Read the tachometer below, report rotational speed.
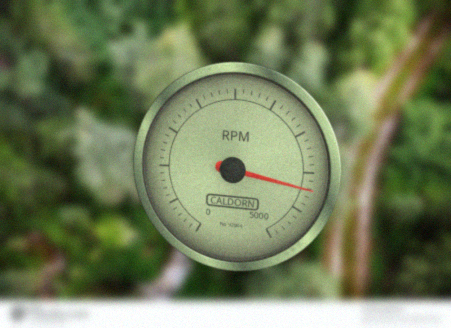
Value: 4200 rpm
